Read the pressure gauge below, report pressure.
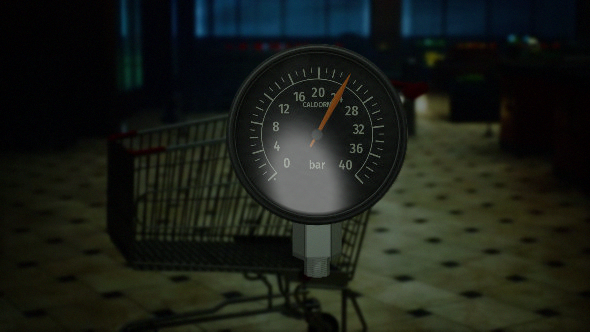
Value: 24 bar
